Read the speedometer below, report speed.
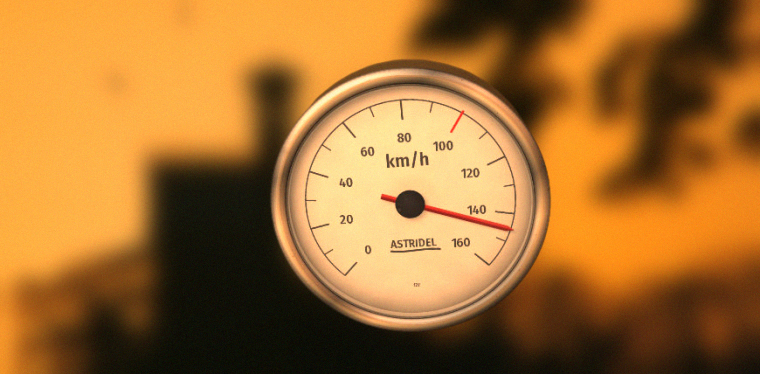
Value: 145 km/h
